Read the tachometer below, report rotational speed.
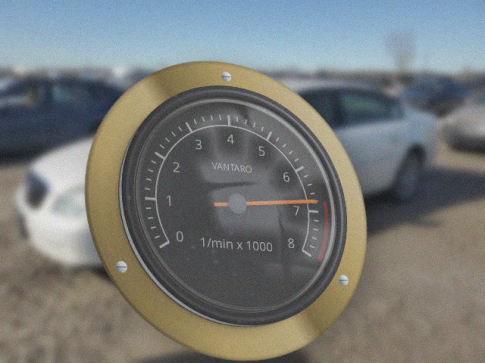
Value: 6800 rpm
